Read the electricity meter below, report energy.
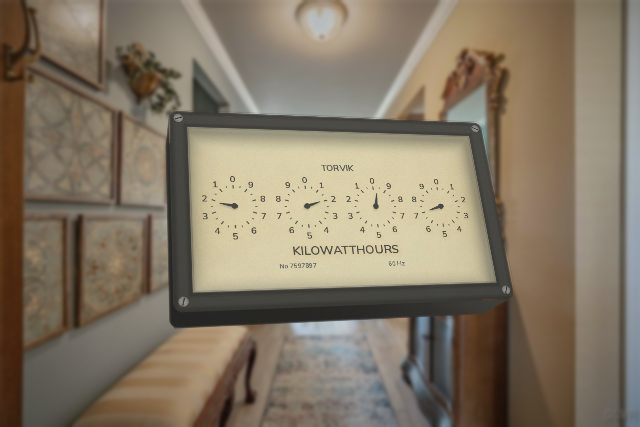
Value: 2197 kWh
